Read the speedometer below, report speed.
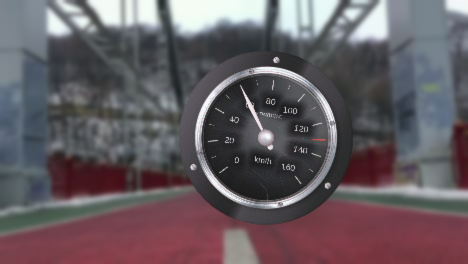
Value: 60 km/h
